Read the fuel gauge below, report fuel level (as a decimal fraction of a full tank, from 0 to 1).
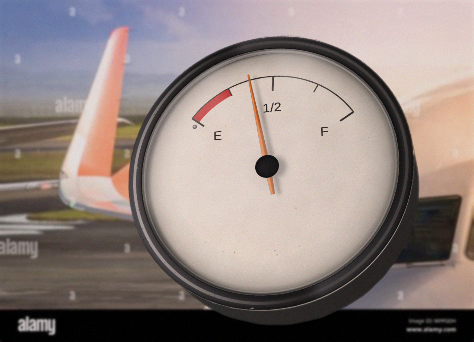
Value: 0.375
